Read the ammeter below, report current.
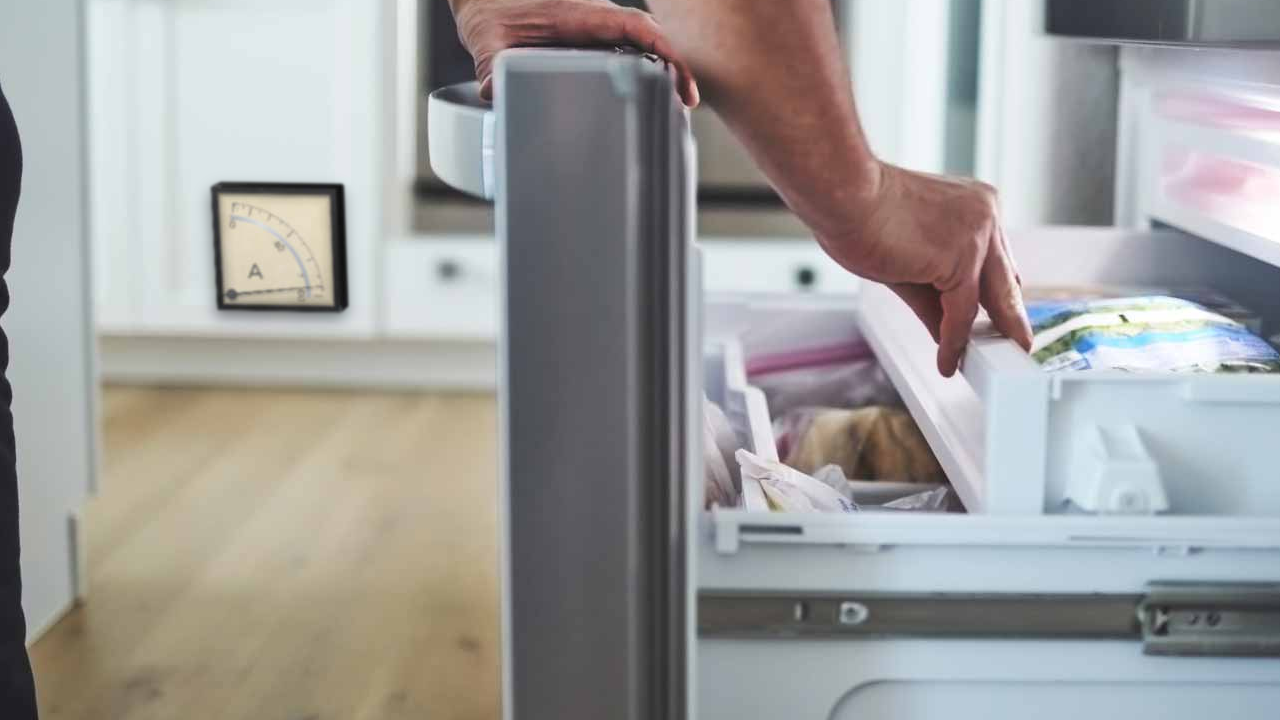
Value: 57.5 A
